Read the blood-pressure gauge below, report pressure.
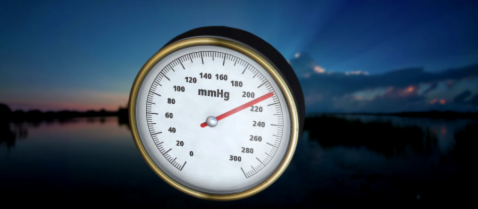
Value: 210 mmHg
